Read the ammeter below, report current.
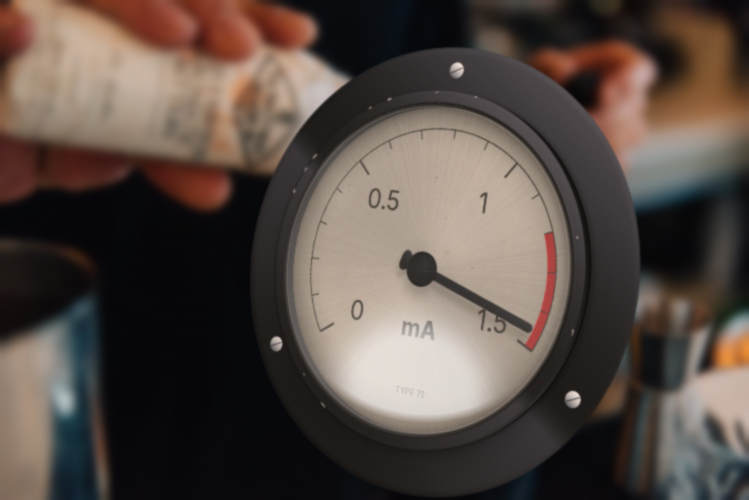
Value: 1.45 mA
